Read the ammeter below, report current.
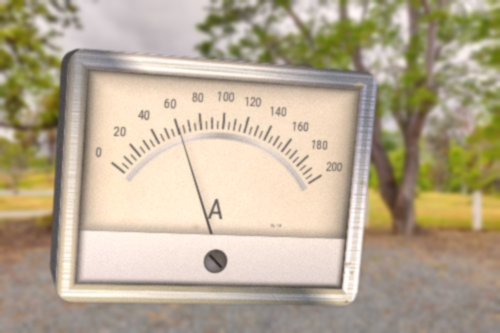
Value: 60 A
